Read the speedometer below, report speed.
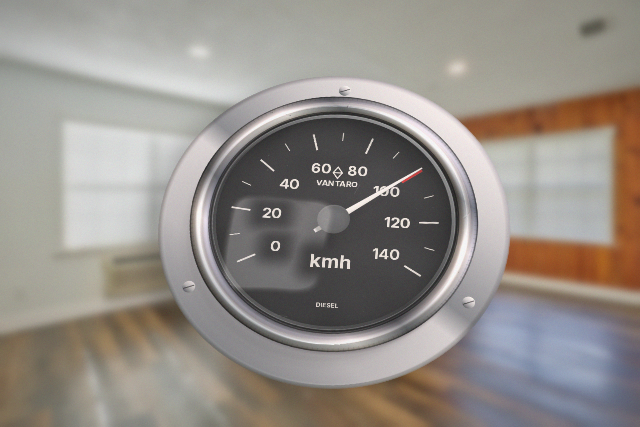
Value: 100 km/h
